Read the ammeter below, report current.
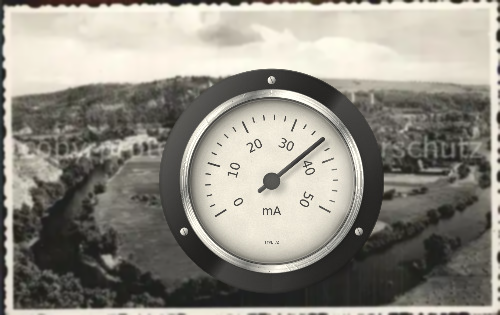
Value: 36 mA
